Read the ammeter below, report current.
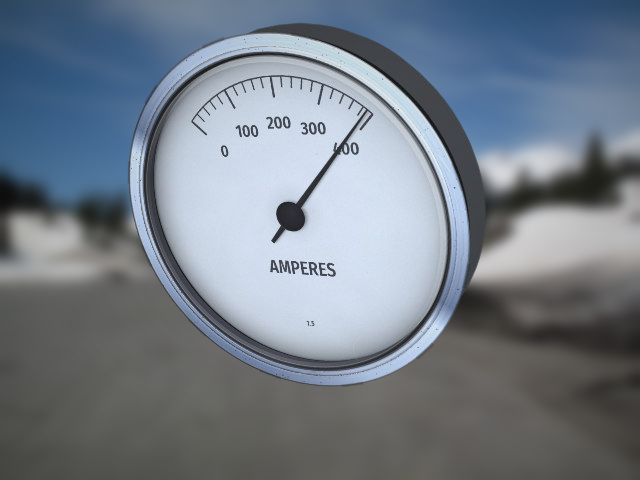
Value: 390 A
